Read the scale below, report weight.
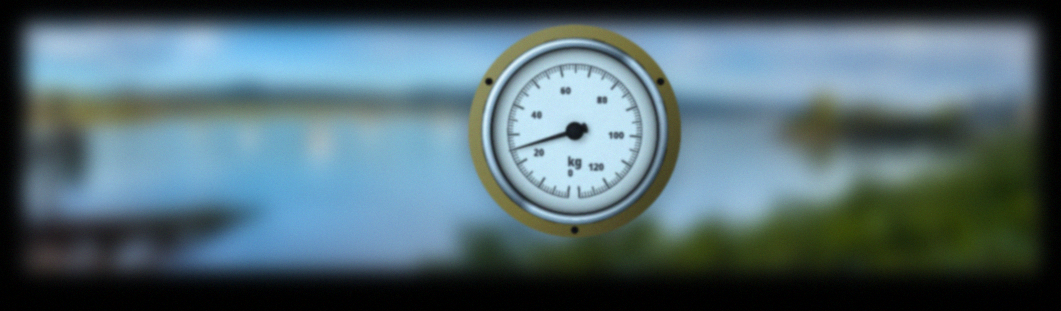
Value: 25 kg
